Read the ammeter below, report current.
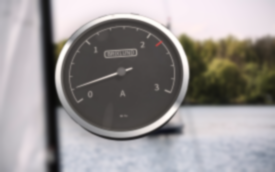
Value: 0.2 A
